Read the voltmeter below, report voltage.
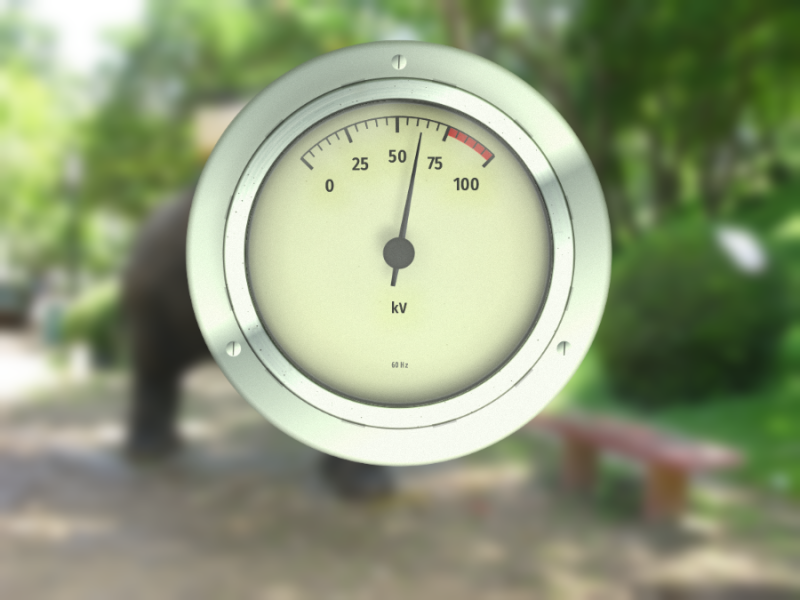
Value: 62.5 kV
